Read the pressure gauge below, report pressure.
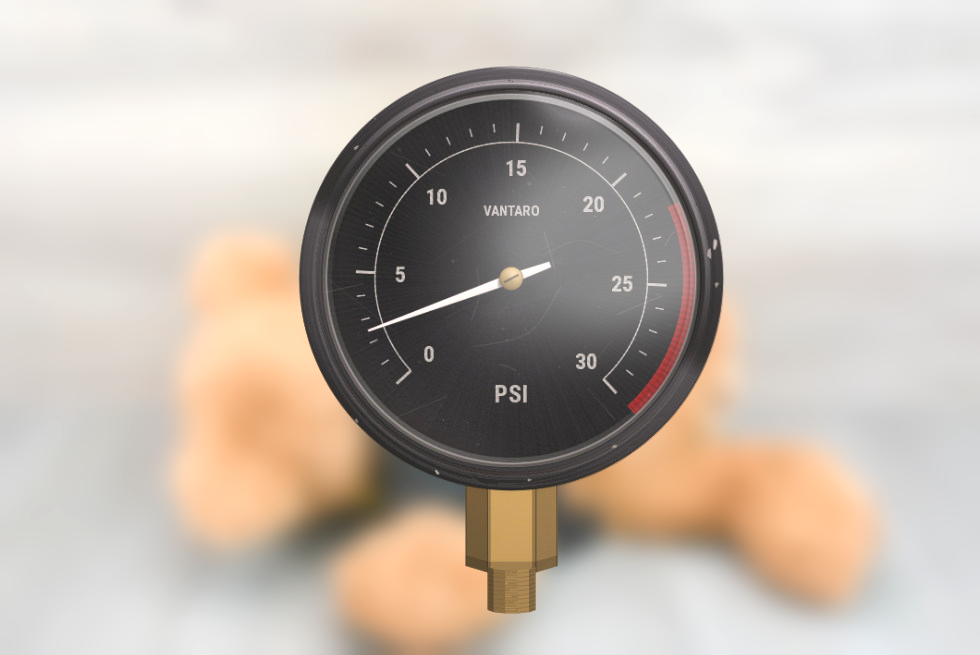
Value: 2.5 psi
